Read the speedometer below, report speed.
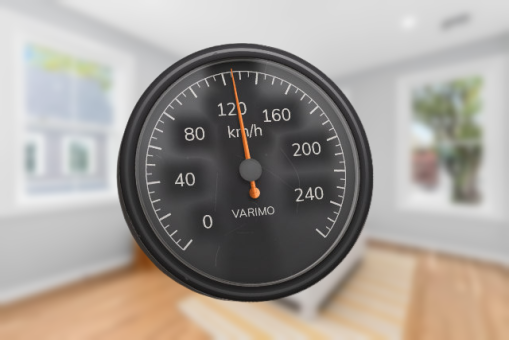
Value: 125 km/h
